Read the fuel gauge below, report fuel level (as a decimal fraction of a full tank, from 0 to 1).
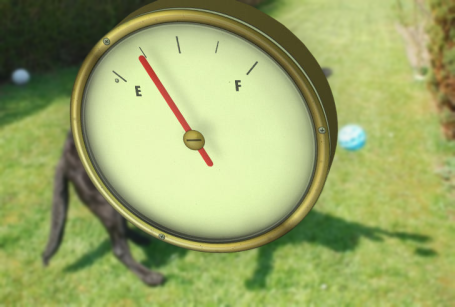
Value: 0.25
